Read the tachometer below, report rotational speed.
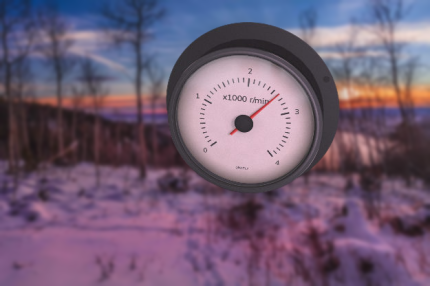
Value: 2600 rpm
